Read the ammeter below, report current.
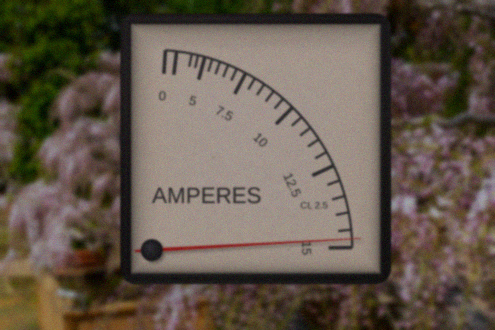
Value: 14.75 A
